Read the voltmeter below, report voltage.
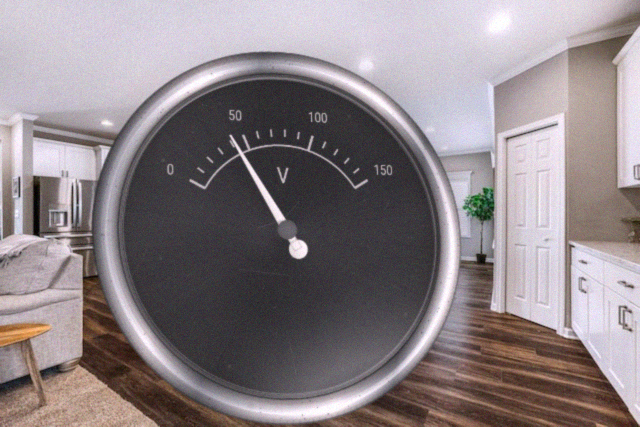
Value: 40 V
